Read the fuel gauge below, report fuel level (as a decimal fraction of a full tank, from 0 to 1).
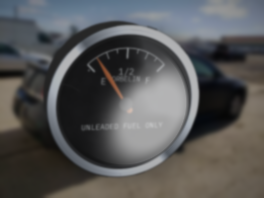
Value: 0.125
